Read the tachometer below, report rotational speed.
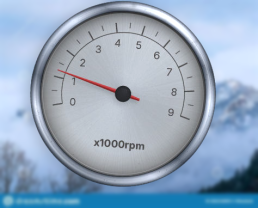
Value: 1250 rpm
